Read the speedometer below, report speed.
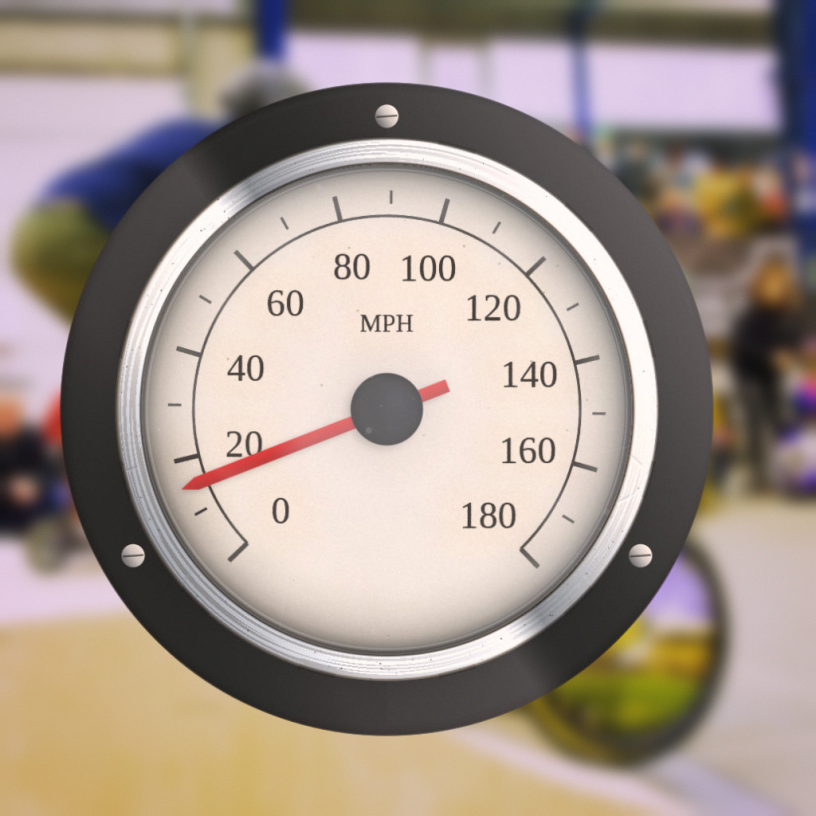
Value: 15 mph
